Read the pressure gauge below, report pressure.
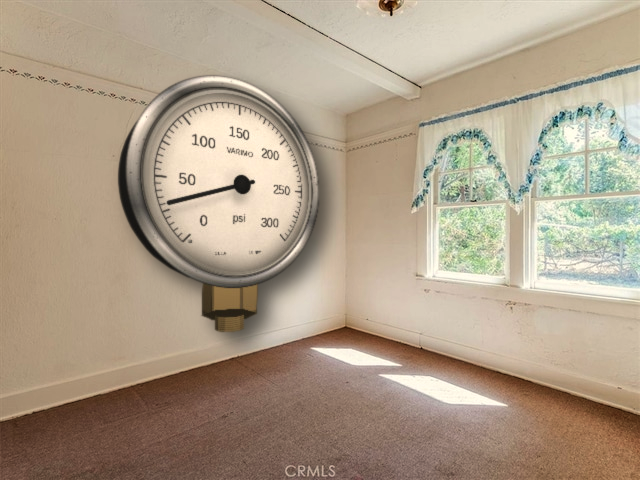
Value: 30 psi
